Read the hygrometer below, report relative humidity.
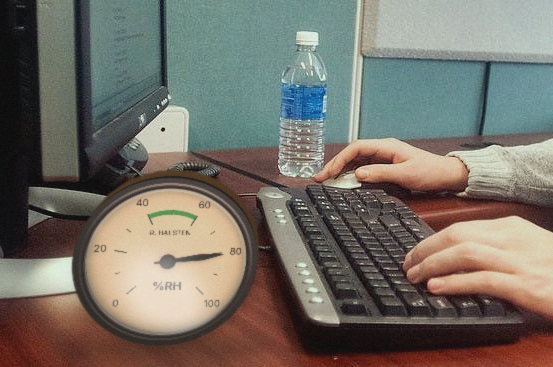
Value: 80 %
